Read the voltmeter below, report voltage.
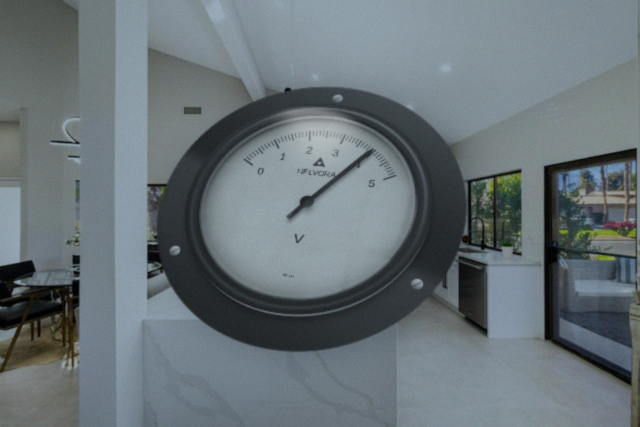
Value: 4 V
